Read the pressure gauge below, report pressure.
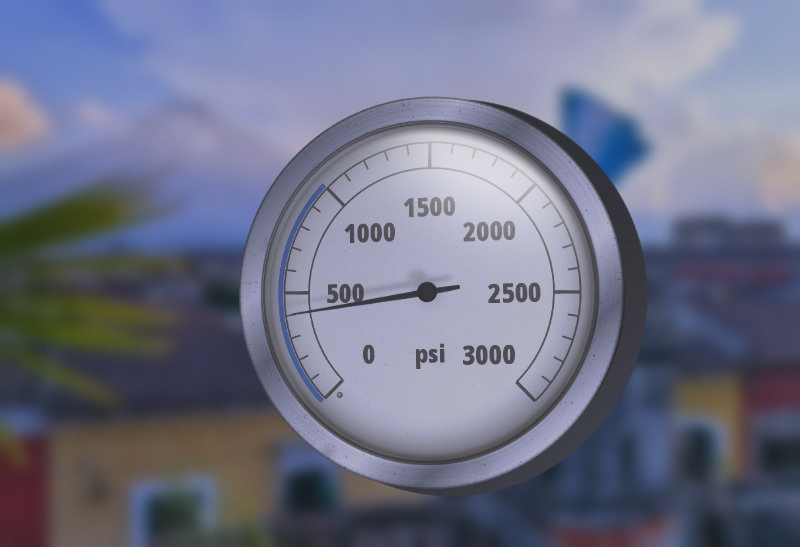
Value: 400 psi
